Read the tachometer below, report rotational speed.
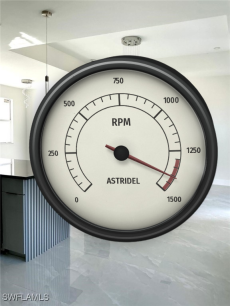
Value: 1400 rpm
